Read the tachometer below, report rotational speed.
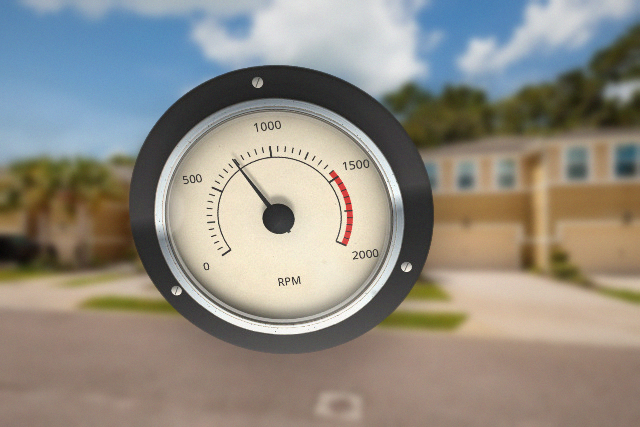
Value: 750 rpm
